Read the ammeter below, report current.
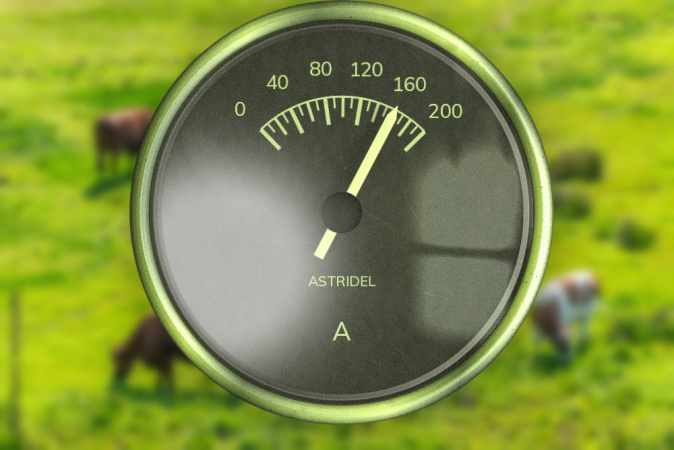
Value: 160 A
